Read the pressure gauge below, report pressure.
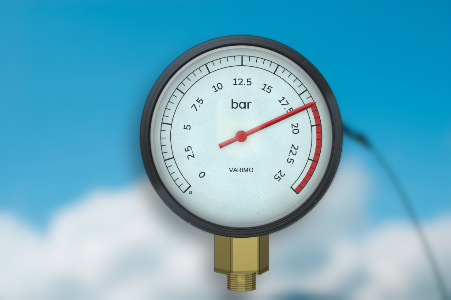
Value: 18.5 bar
